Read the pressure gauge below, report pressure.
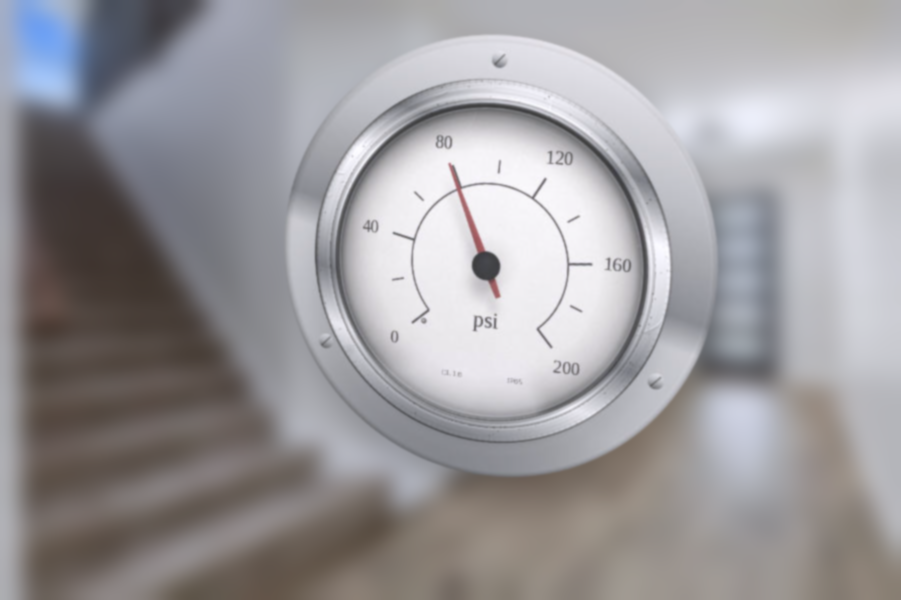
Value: 80 psi
